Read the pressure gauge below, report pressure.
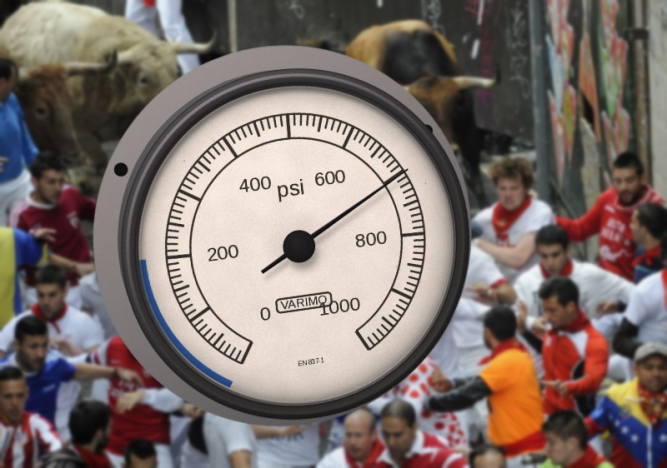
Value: 700 psi
